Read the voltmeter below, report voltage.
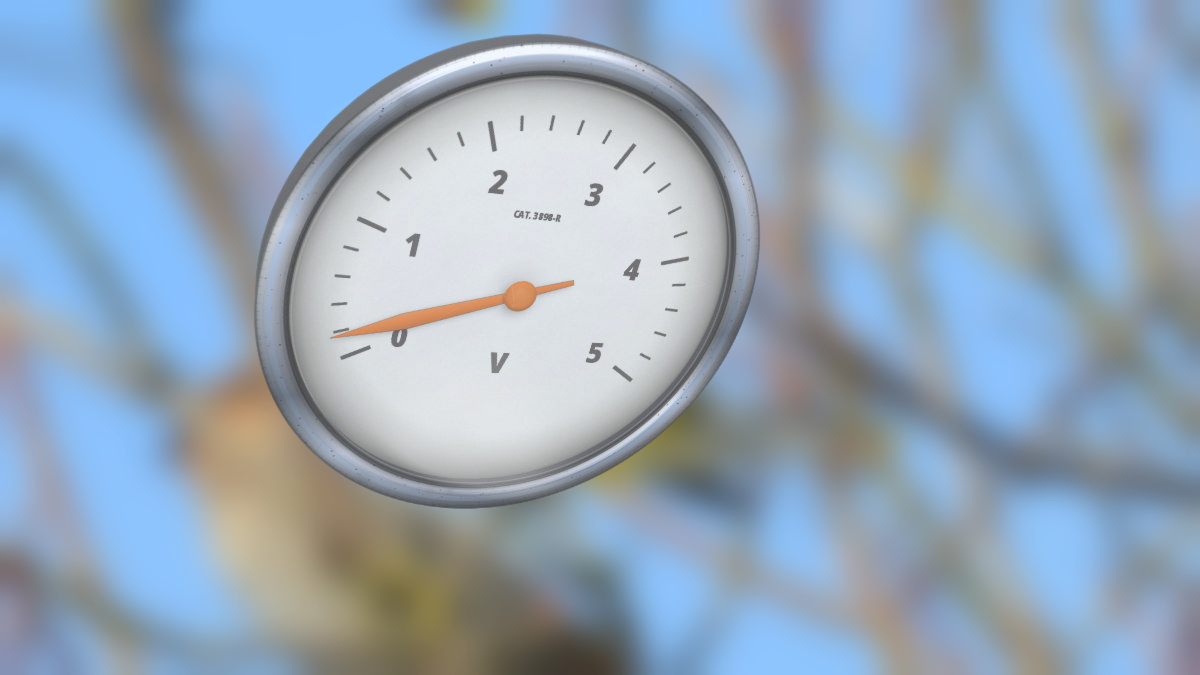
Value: 0.2 V
